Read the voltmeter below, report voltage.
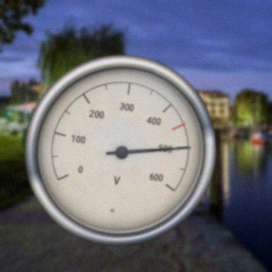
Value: 500 V
